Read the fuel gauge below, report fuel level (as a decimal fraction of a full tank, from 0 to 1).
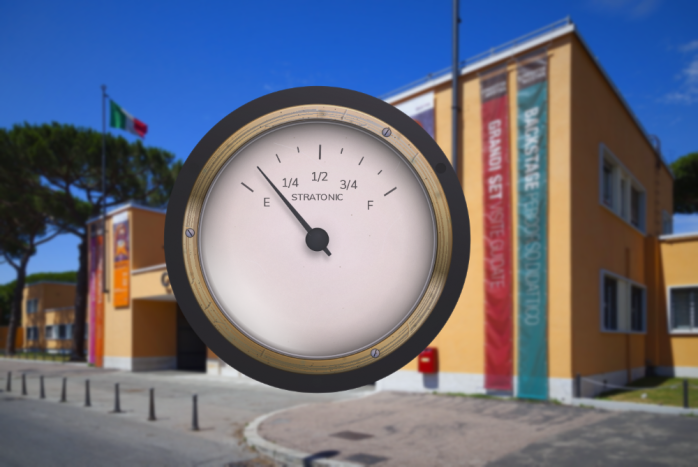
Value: 0.125
